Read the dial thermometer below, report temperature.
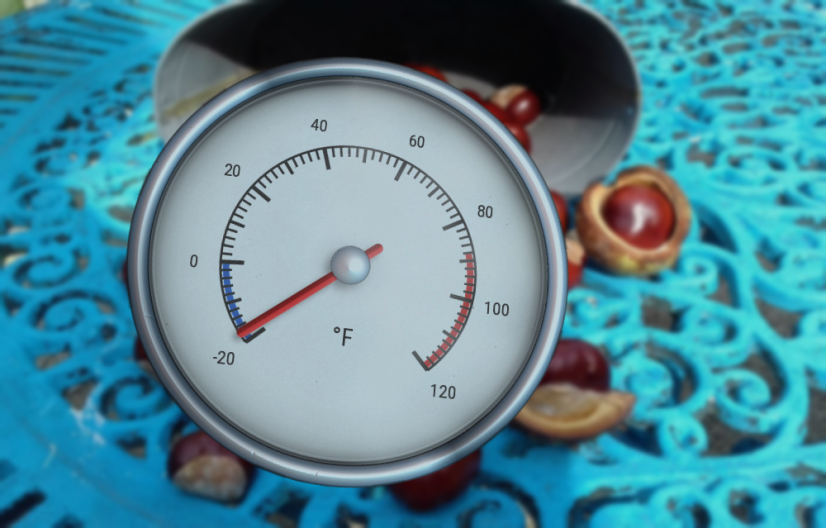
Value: -18 °F
